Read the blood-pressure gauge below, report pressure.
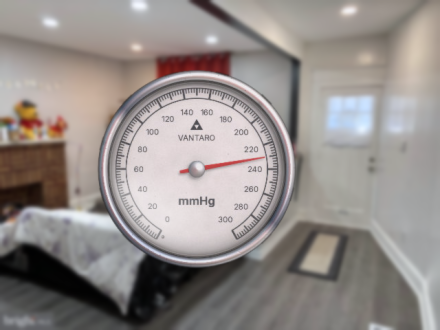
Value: 230 mmHg
